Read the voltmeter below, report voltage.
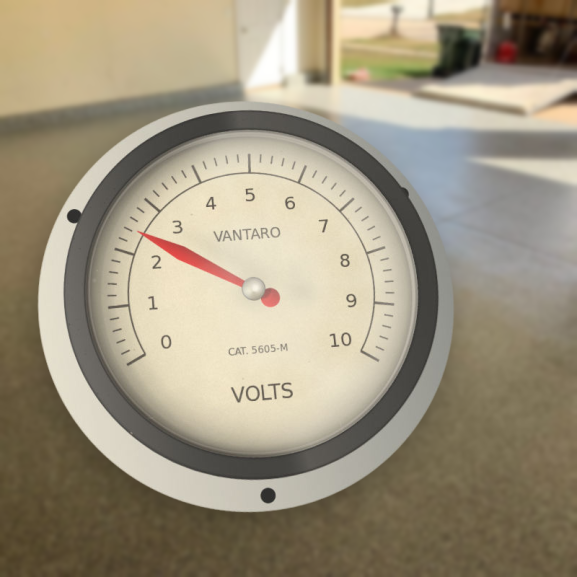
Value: 2.4 V
